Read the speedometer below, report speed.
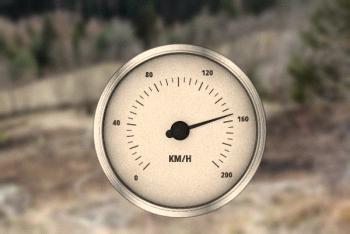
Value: 155 km/h
